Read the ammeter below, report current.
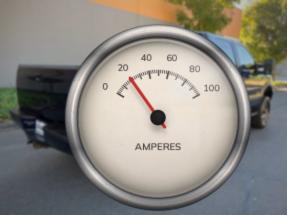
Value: 20 A
